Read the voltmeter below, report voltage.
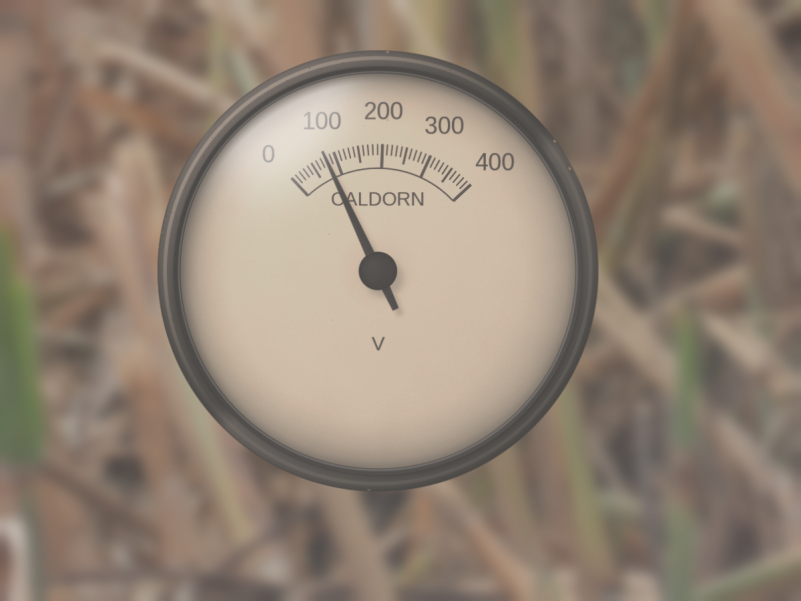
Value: 80 V
